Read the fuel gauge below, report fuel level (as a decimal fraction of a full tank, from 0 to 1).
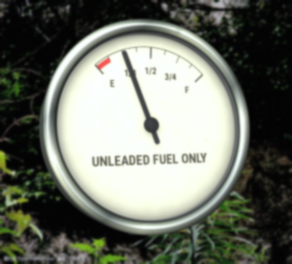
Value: 0.25
